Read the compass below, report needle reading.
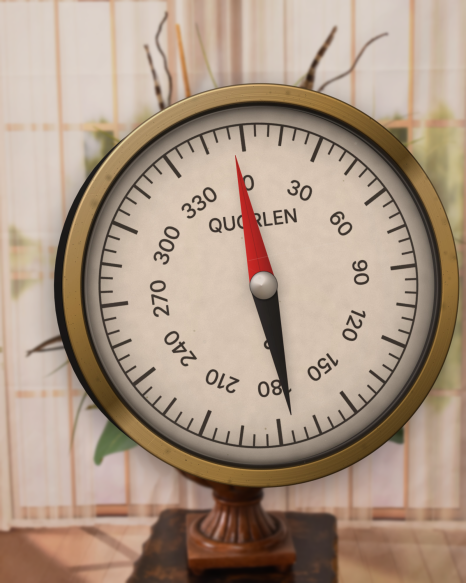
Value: 355 °
